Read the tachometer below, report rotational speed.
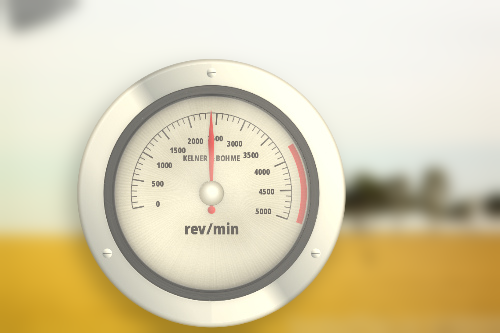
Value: 2400 rpm
